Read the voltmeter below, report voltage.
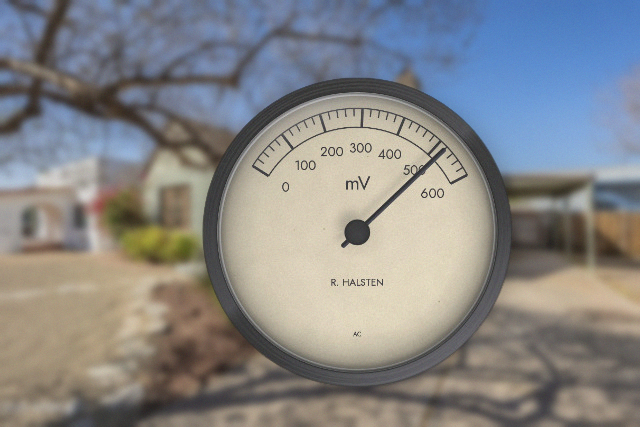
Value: 520 mV
